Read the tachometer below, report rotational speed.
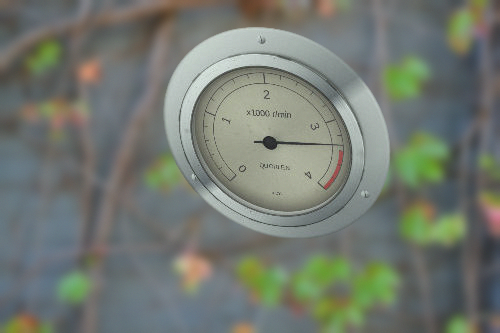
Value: 3300 rpm
